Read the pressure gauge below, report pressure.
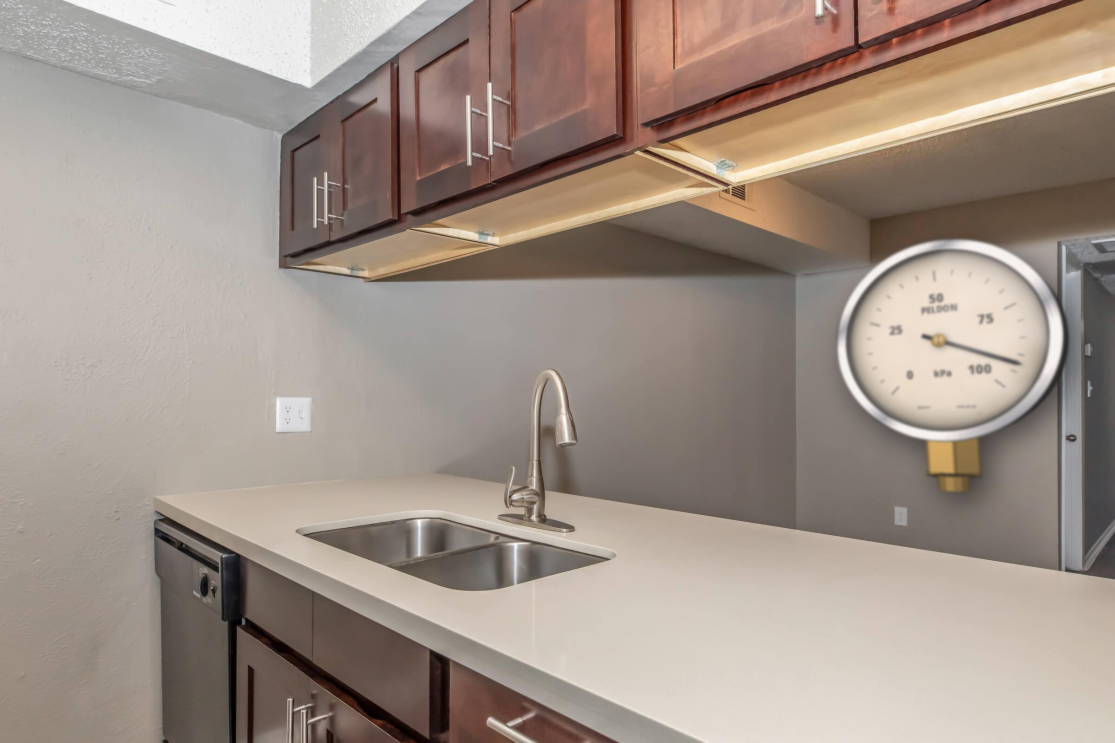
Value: 92.5 kPa
